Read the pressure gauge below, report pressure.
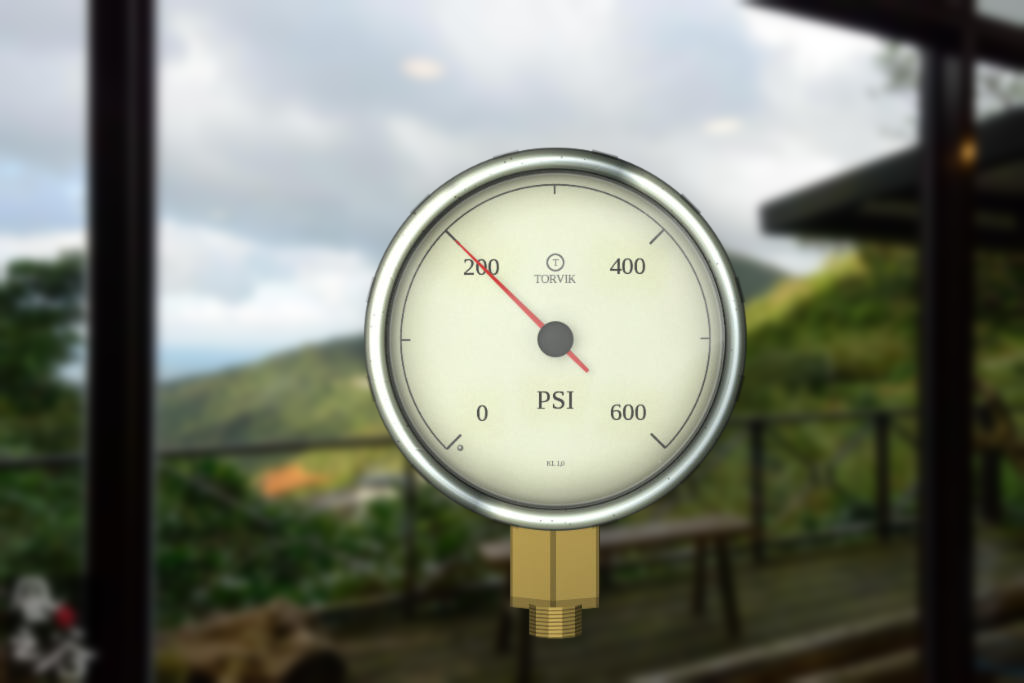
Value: 200 psi
